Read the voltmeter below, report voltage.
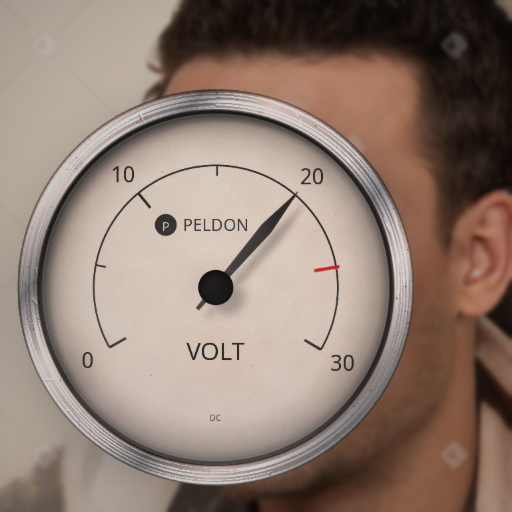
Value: 20 V
